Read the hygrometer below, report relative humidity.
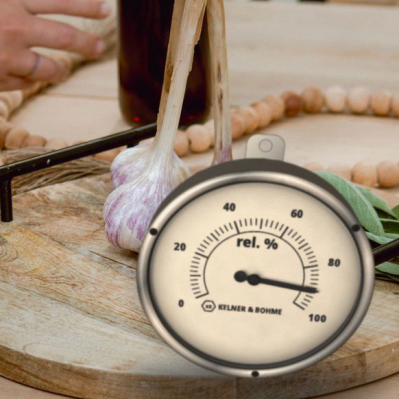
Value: 90 %
